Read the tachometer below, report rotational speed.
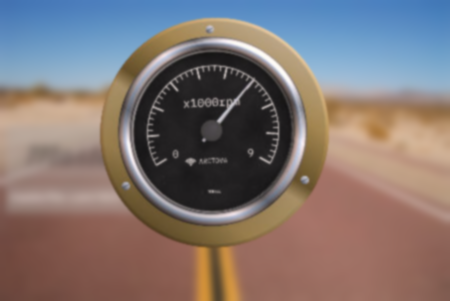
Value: 6000 rpm
